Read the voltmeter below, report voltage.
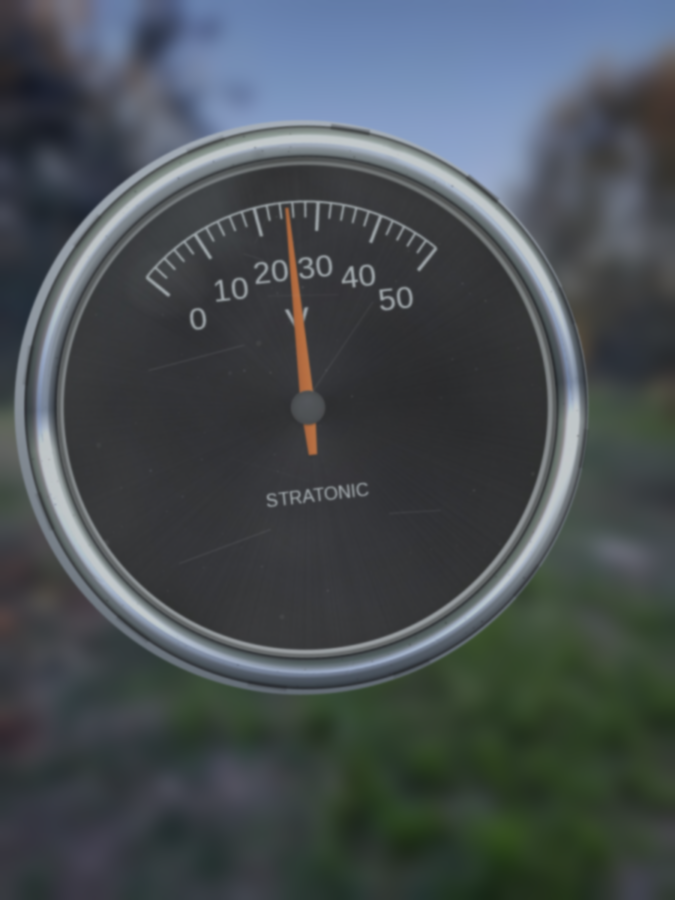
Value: 25 V
